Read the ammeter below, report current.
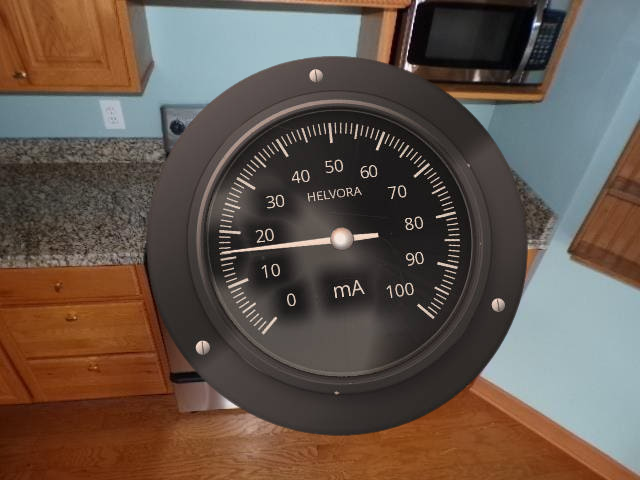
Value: 16 mA
